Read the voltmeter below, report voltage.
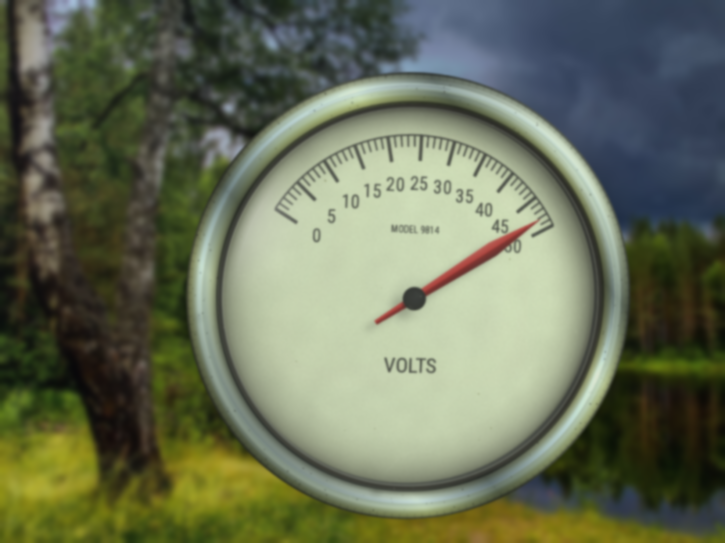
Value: 48 V
